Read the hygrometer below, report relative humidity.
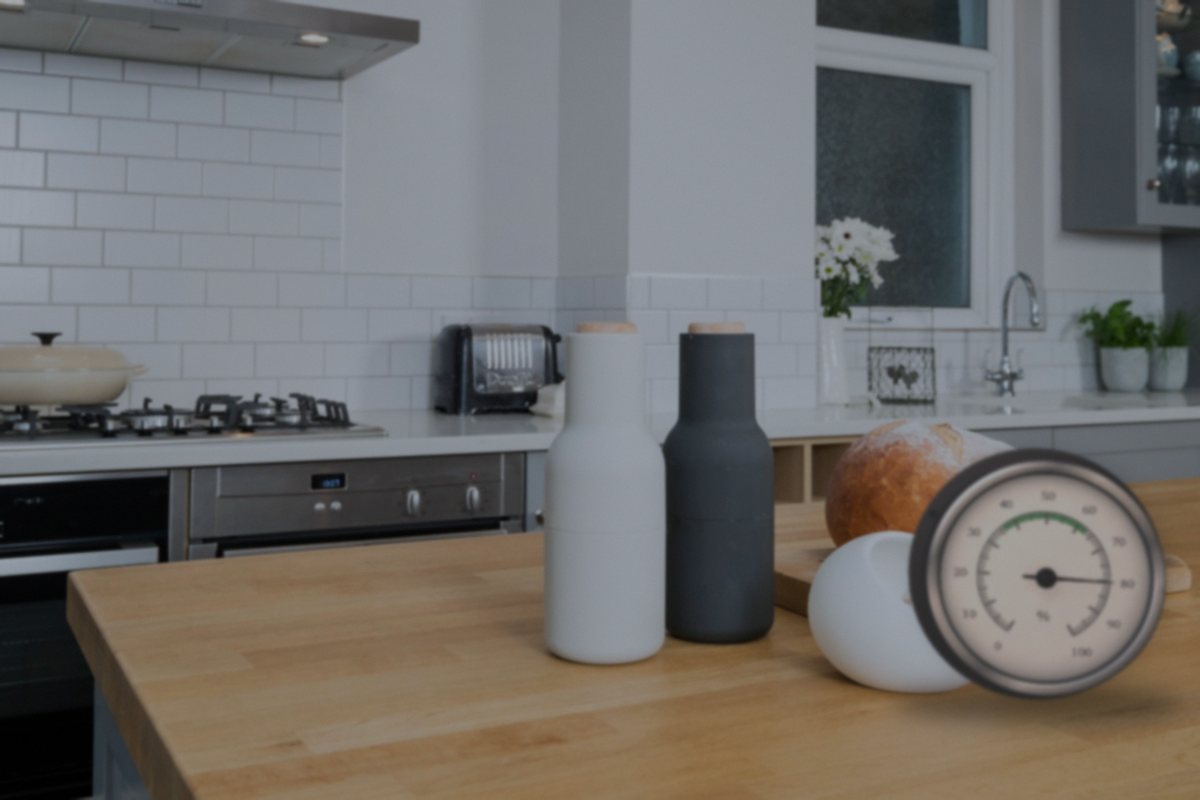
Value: 80 %
